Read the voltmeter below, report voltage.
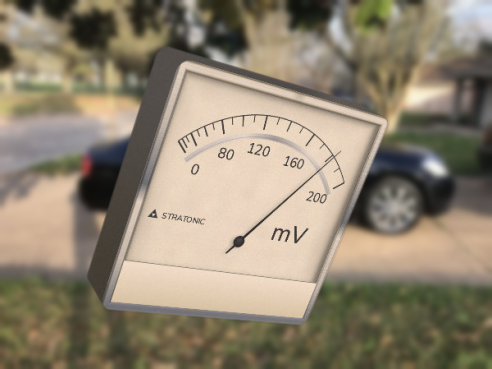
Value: 180 mV
